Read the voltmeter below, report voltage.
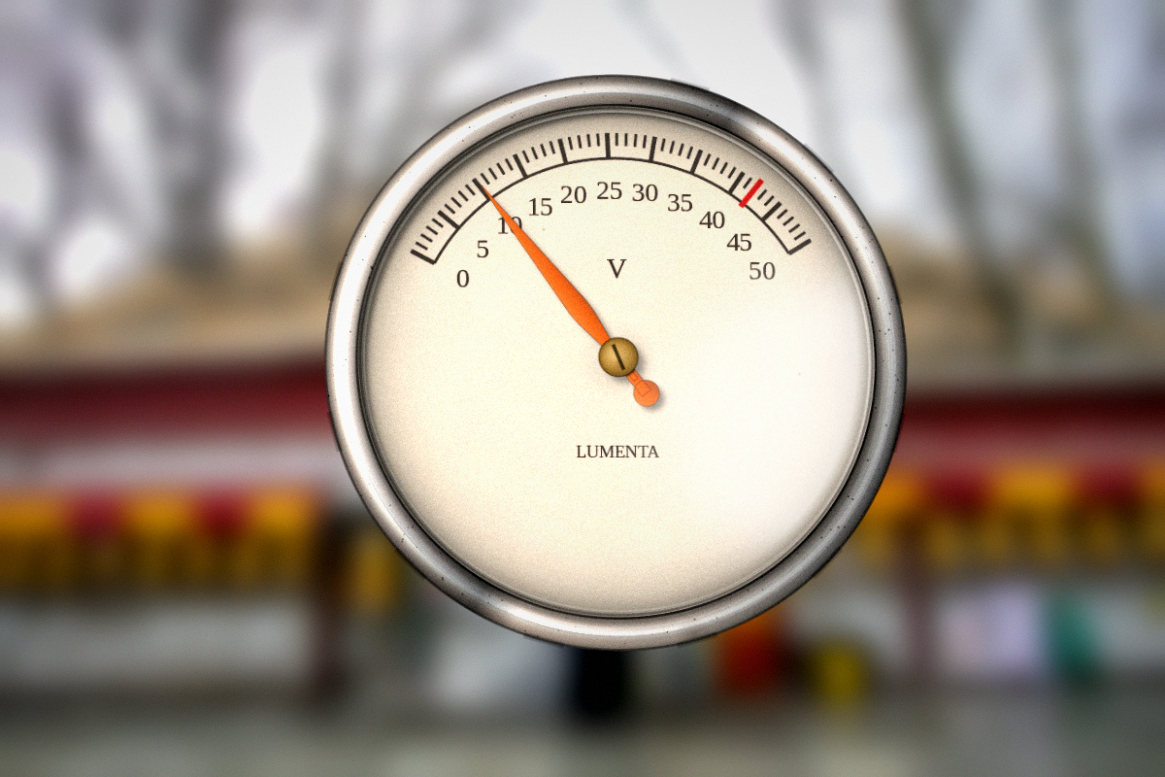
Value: 10 V
